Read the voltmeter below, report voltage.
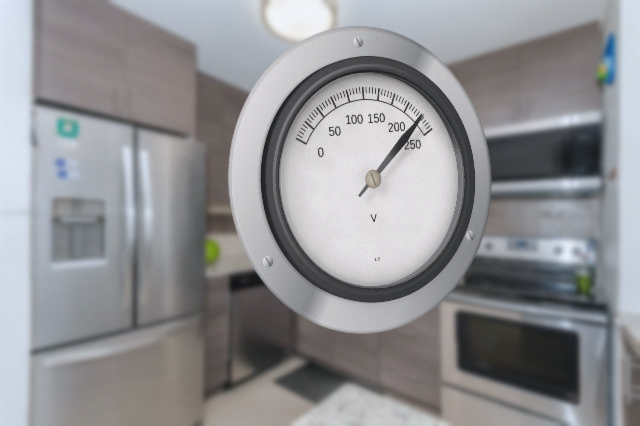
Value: 225 V
